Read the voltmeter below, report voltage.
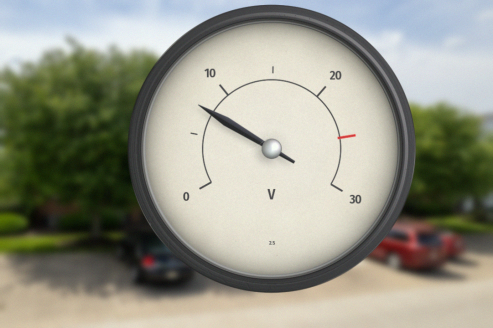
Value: 7.5 V
